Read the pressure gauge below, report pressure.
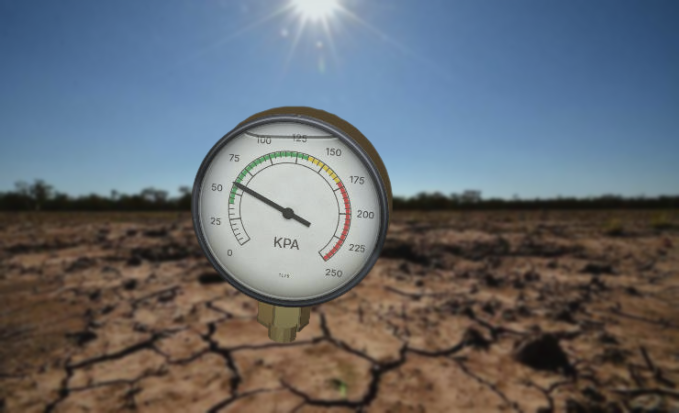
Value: 60 kPa
